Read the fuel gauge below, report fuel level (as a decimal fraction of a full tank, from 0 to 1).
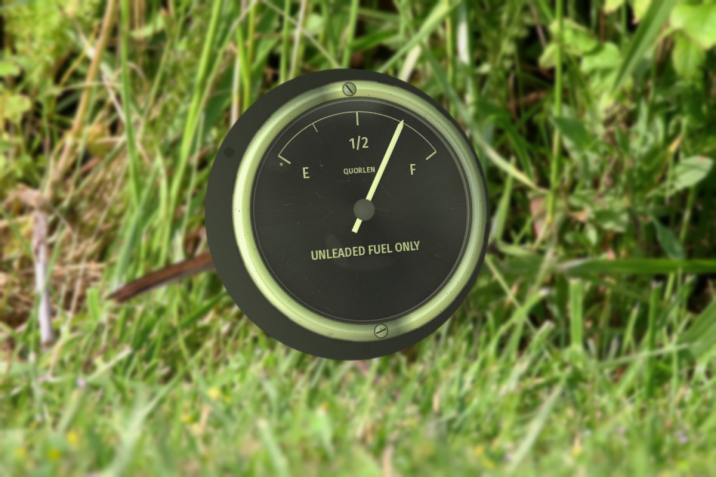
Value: 0.75
